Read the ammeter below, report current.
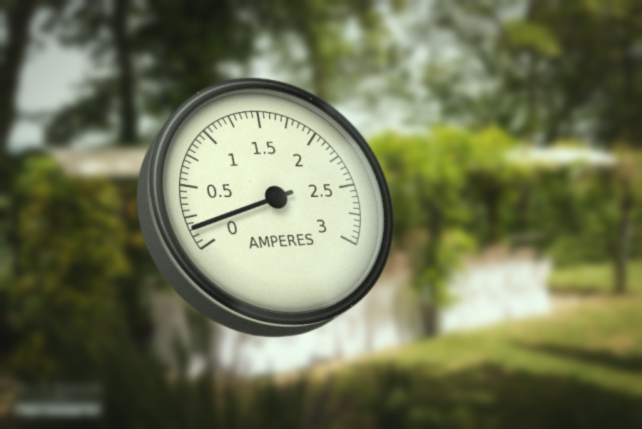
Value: 0.15 A
